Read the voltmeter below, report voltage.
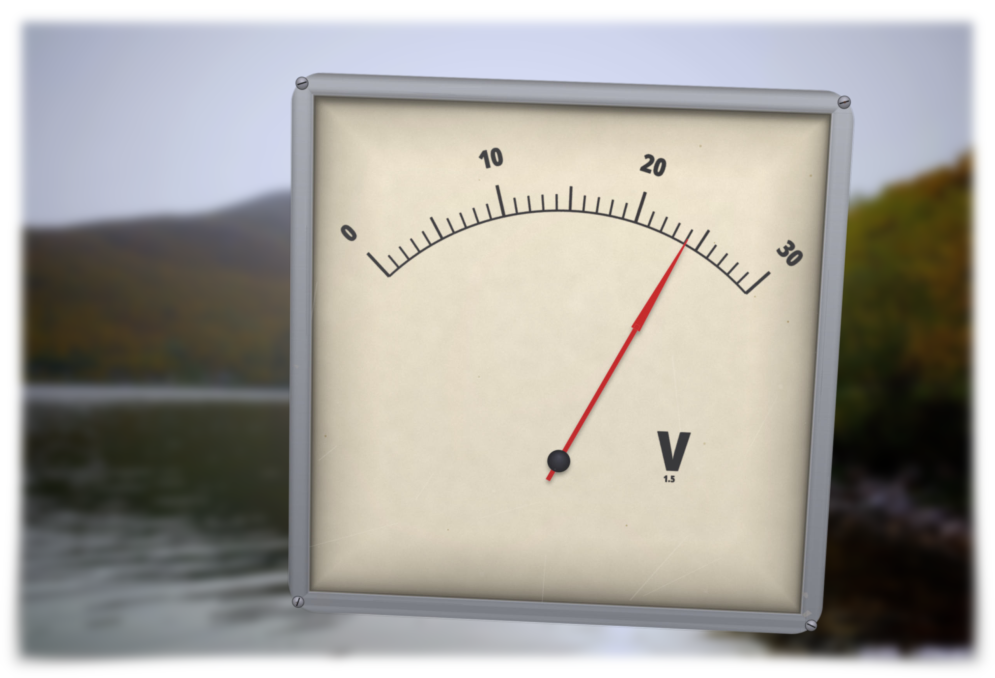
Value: 24 V
